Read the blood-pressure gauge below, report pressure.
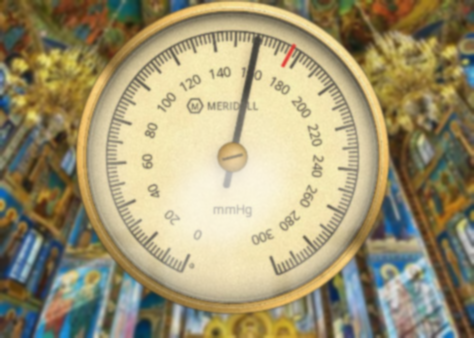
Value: 160 mmHg
